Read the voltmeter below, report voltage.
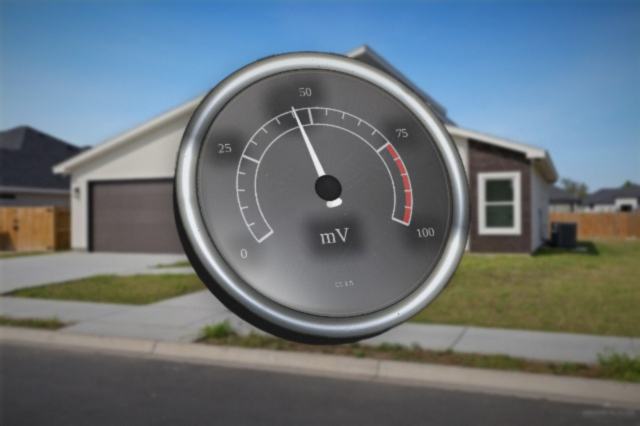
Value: 45 mV
